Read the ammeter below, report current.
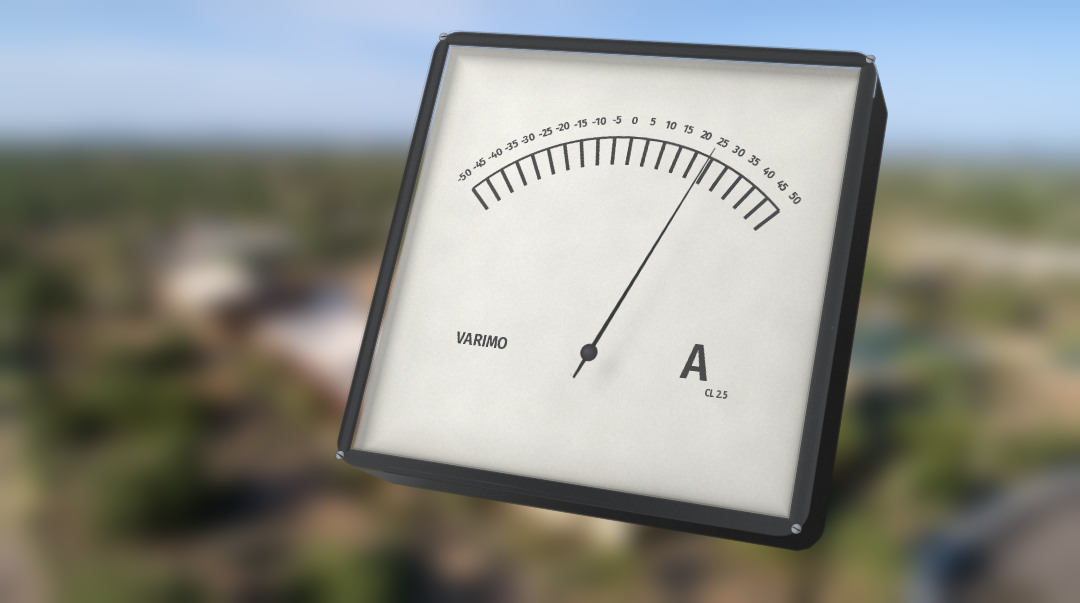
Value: 25 A
